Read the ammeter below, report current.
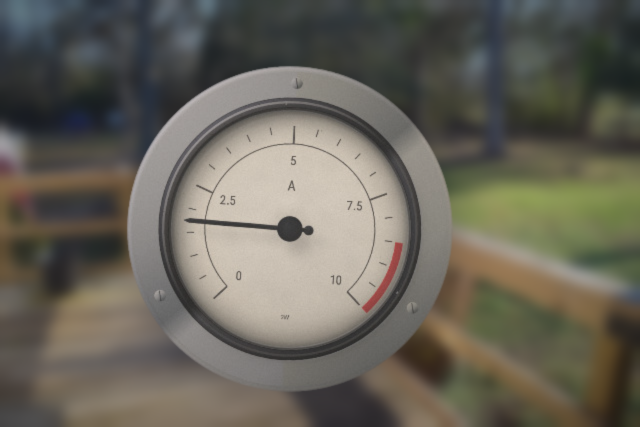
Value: 1.75 A
